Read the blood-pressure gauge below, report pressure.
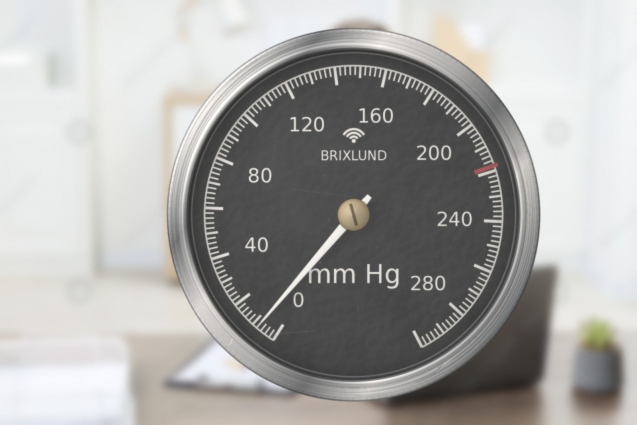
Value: 8 mmHg
